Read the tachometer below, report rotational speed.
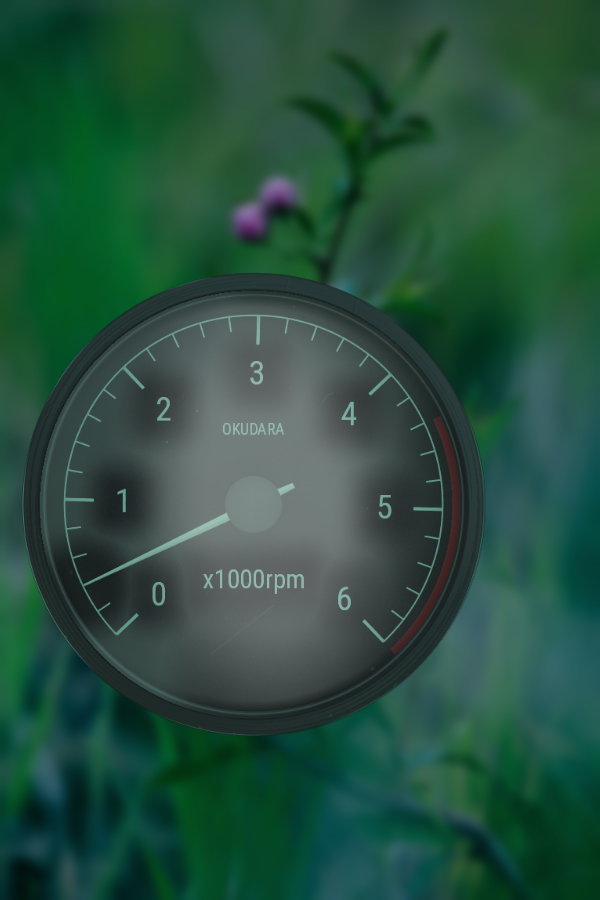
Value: 400 rpm
